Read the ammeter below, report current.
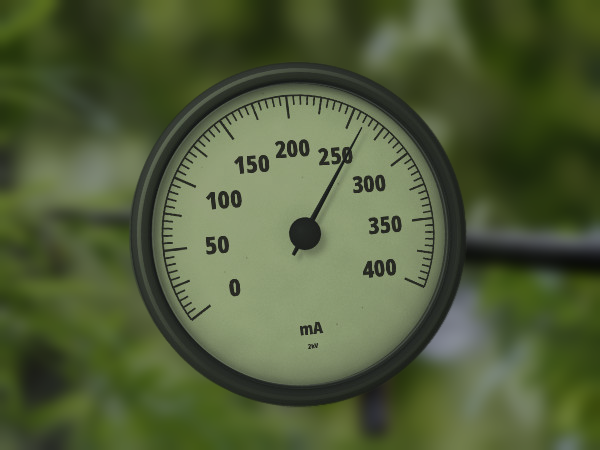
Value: 260 mA
